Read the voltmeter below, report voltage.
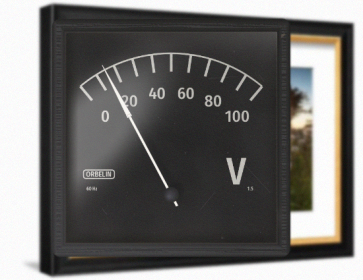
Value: 15 V
